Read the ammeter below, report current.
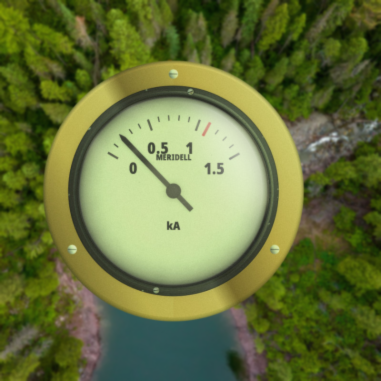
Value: 0.2 kA
